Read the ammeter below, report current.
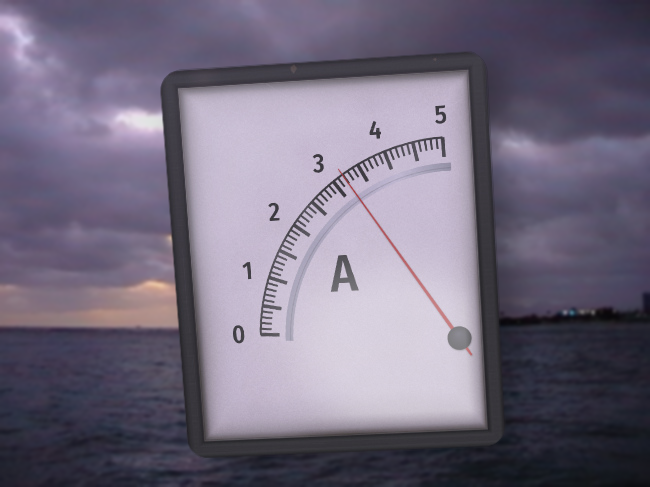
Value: 3.2 A
